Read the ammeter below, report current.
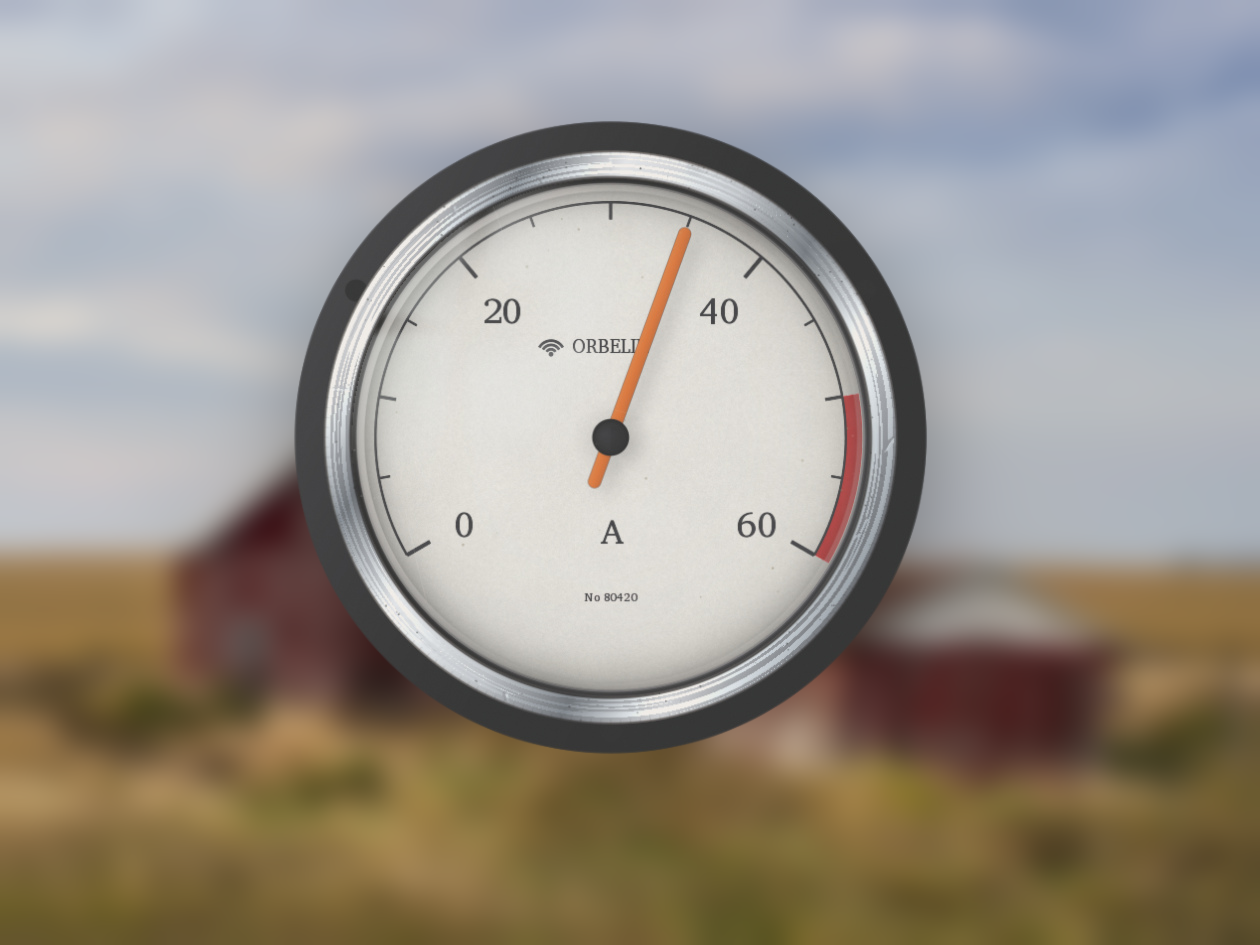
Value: 35 A
